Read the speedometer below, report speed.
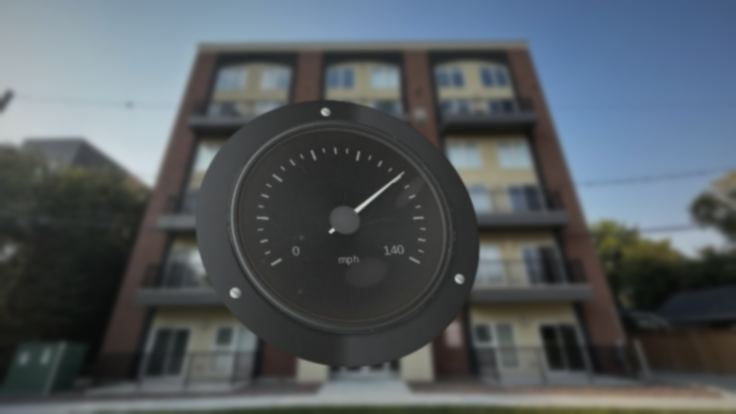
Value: 100 mph
